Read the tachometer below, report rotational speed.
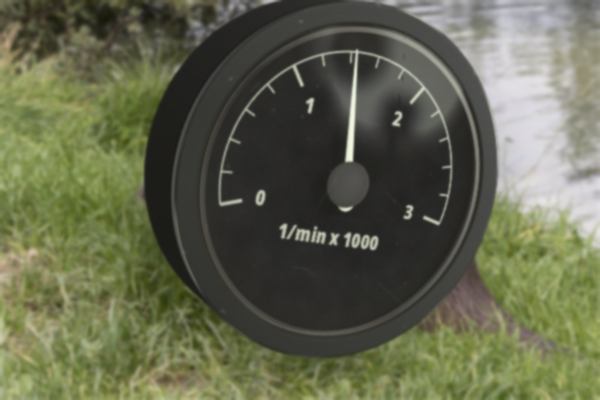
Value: 1400 rpm
